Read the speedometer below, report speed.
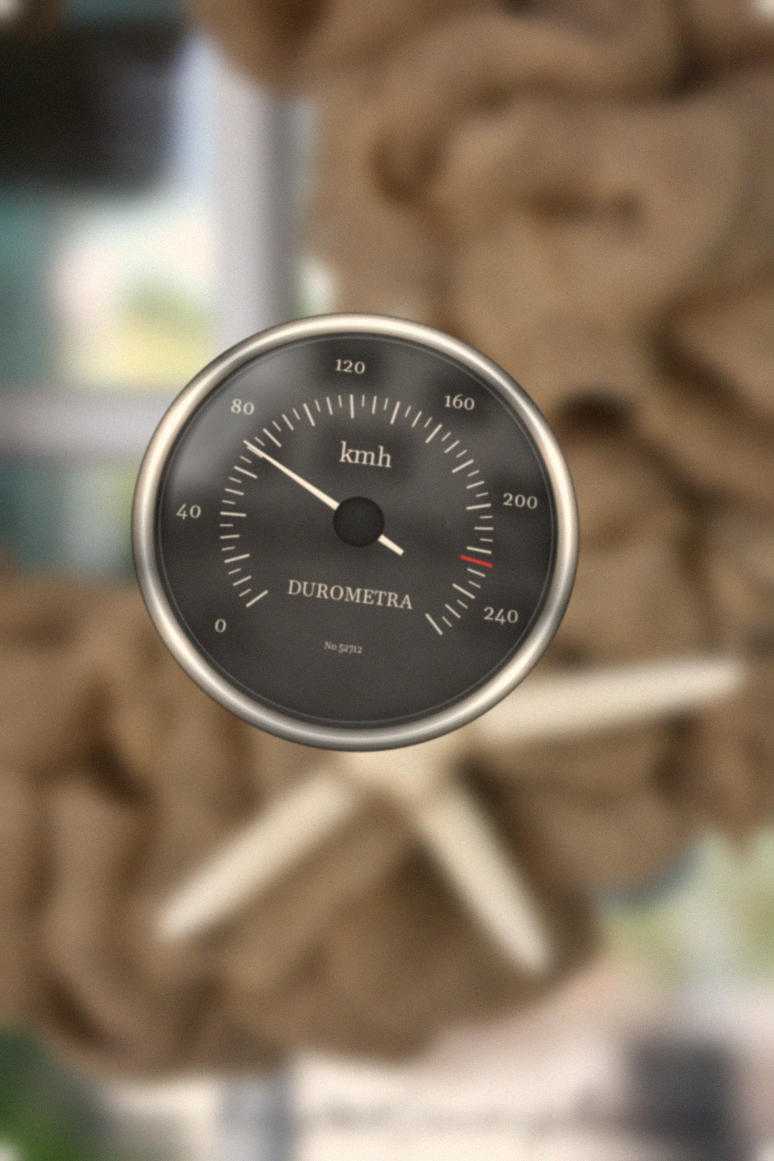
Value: 70 km/h
